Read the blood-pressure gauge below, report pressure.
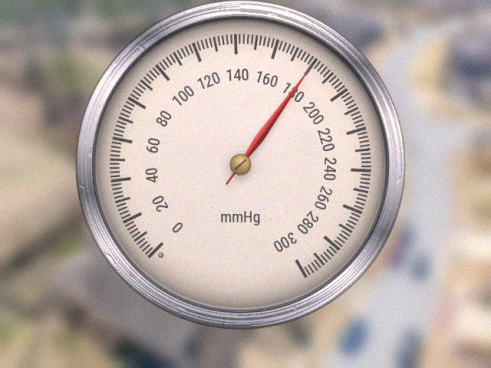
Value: 180 mmHg
